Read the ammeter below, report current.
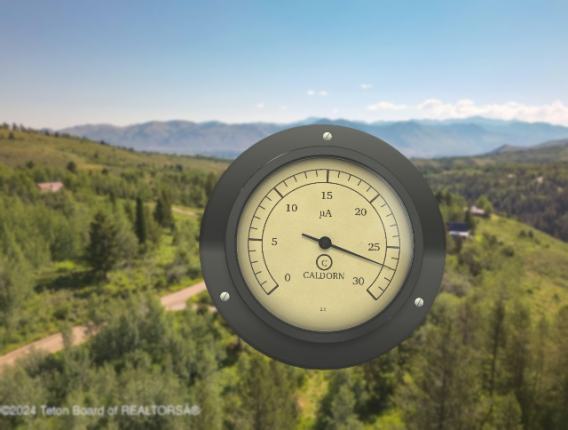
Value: 27 µA
